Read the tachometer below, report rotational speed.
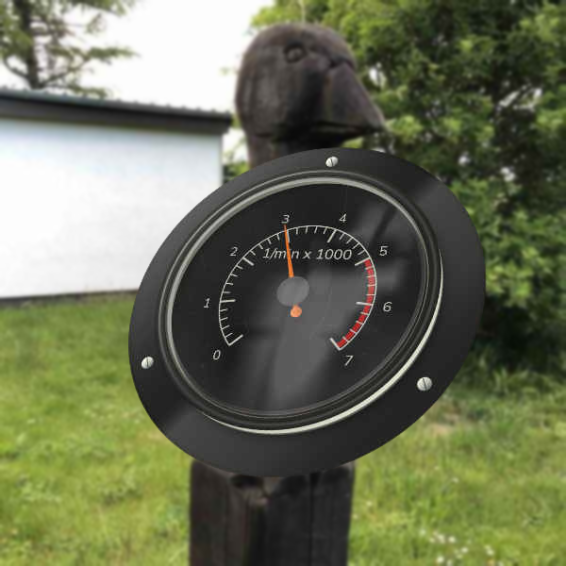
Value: 3000 rpm
